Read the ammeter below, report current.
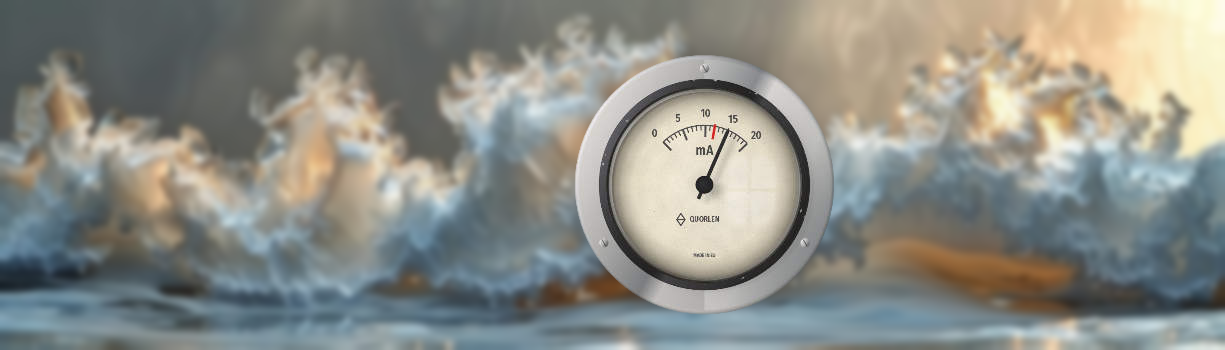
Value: 15 mA
